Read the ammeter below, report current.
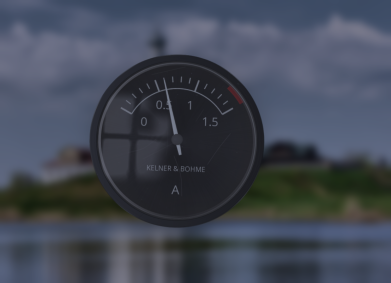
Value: 0.6 A
